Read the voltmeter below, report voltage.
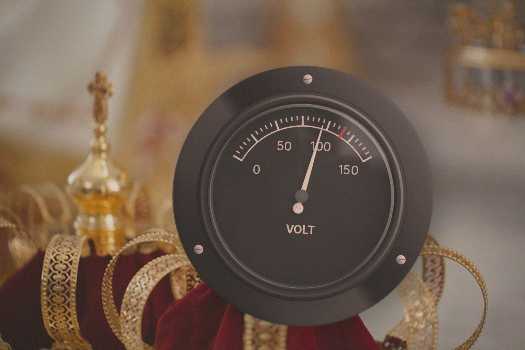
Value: 95 V
